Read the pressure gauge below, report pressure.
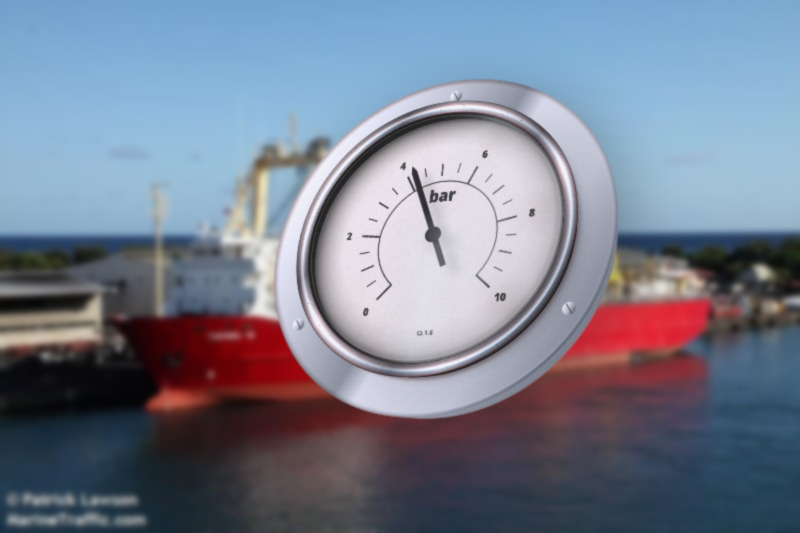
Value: 4.25 bar
